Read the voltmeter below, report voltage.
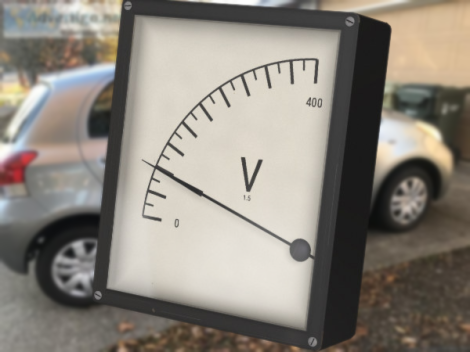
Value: 80 V
